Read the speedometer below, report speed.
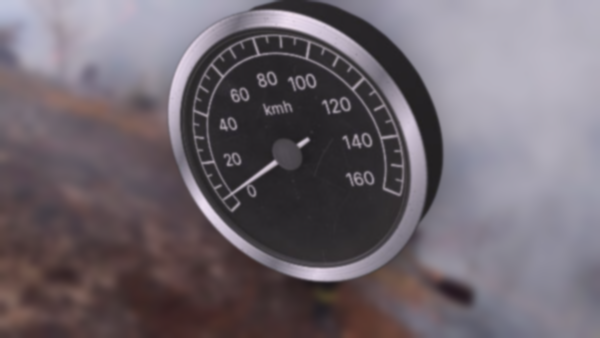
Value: 5 km/h
